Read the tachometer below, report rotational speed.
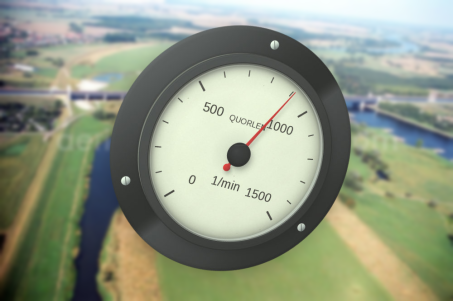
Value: 900 rpm
